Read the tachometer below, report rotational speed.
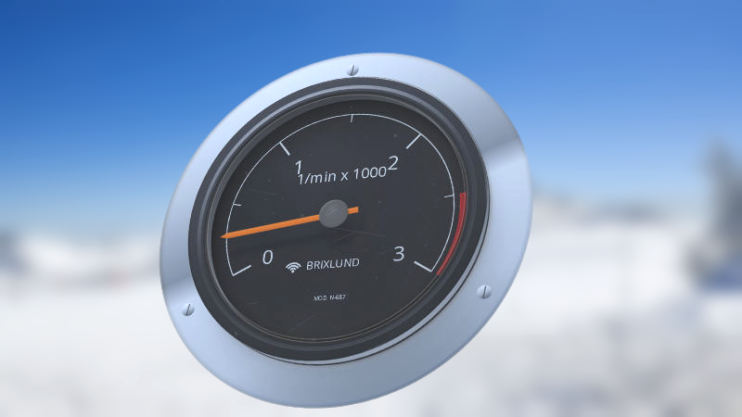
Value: 250 rpm
